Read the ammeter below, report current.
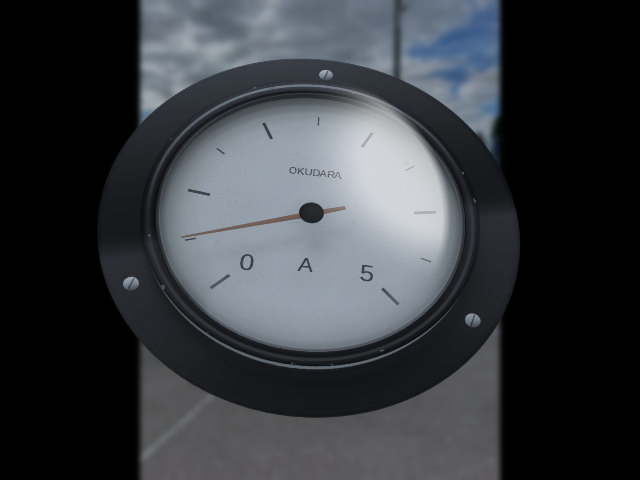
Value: 0.5 A
